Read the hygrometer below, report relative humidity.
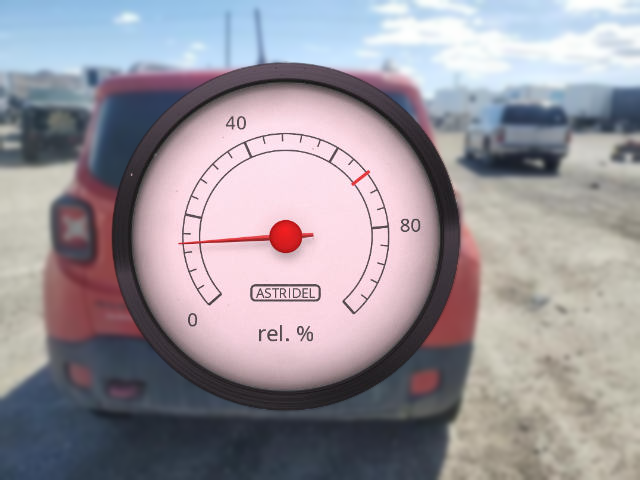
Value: 14 %
